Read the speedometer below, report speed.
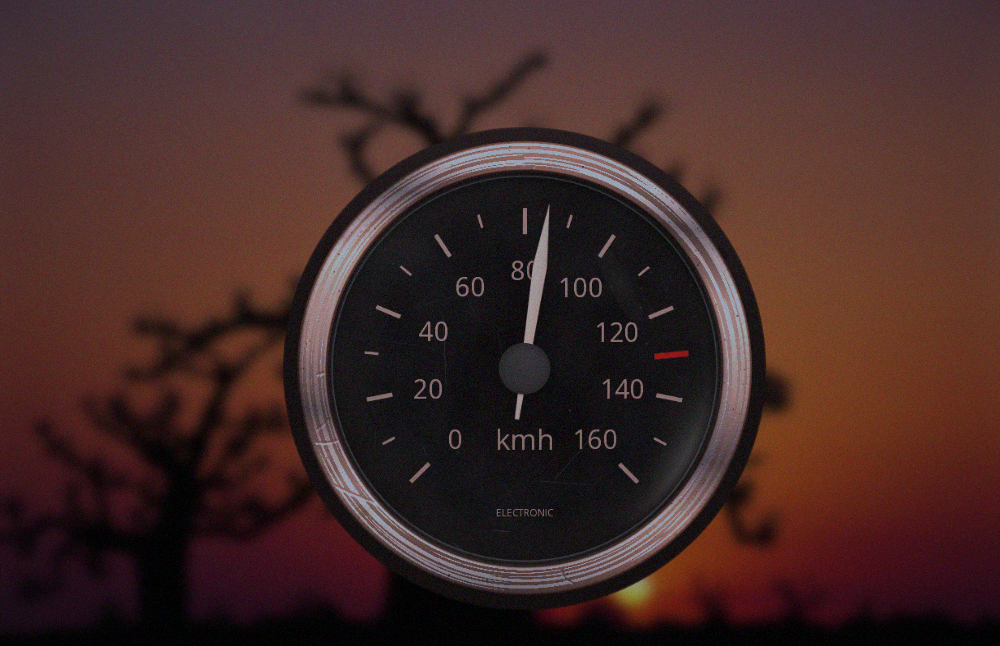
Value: 85 km/h
